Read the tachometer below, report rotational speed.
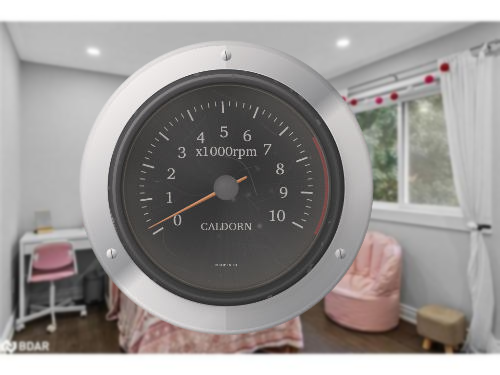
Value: 200 rpm
